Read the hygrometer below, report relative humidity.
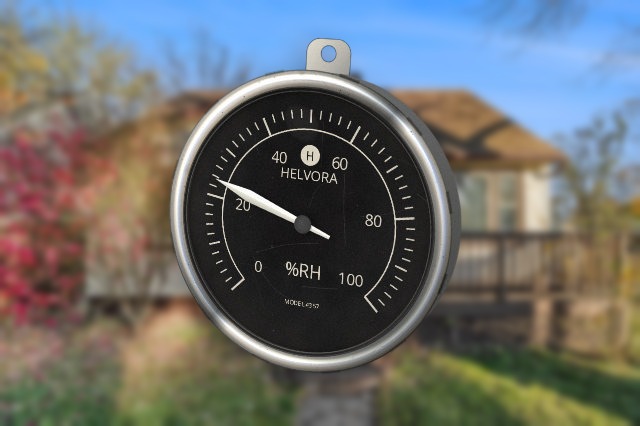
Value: 24 %
